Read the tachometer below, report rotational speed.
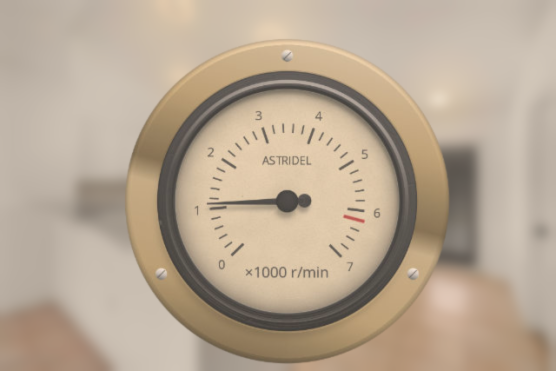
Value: 1100 rpm
